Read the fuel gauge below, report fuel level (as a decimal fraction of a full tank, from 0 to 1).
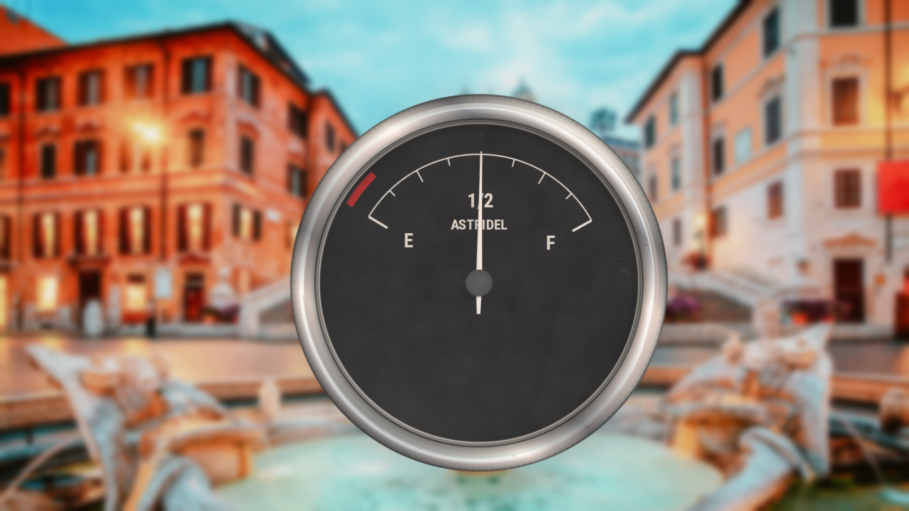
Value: 0.5
